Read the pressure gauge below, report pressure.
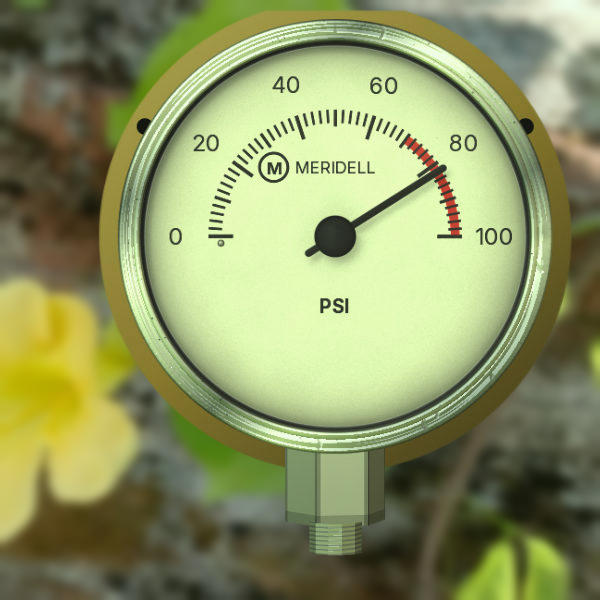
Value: 82 psi
